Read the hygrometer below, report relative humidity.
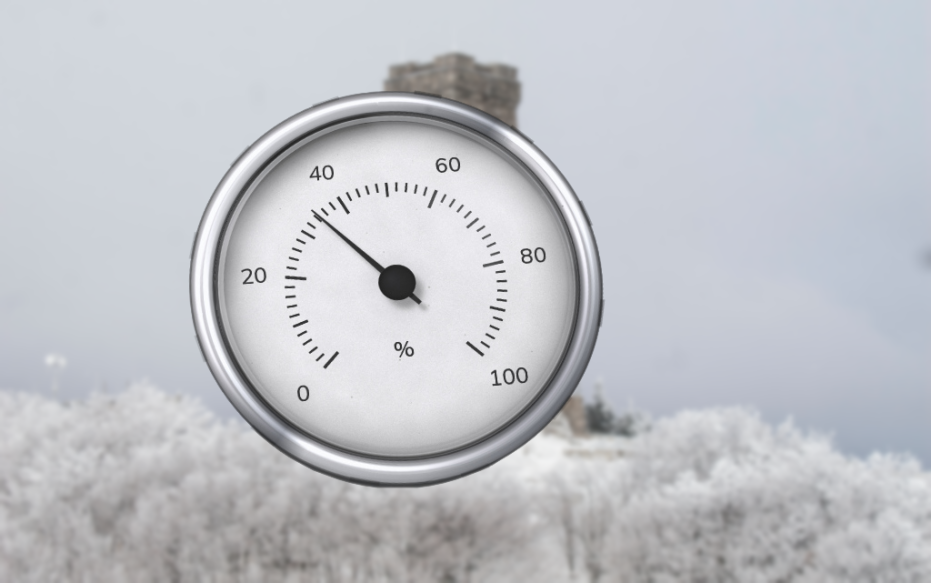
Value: 34 %
